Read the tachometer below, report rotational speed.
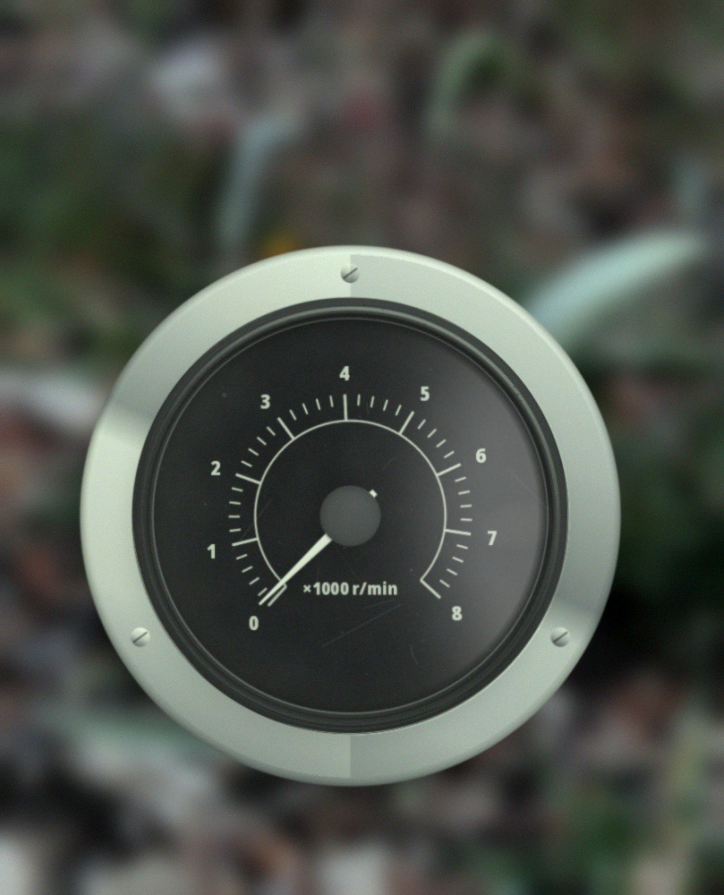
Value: 100 rpm
